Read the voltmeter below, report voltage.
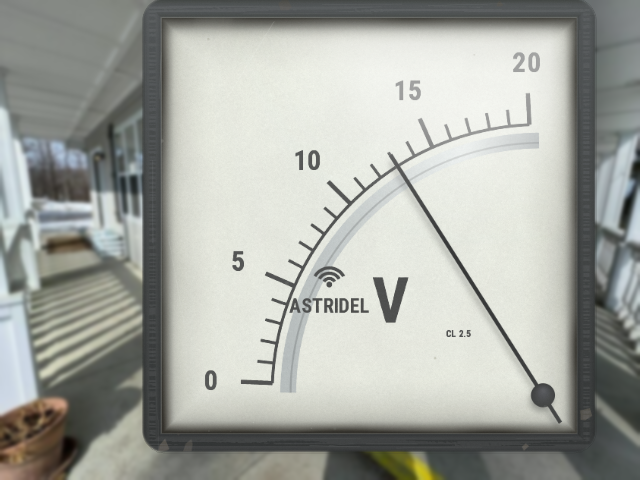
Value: 13 V
